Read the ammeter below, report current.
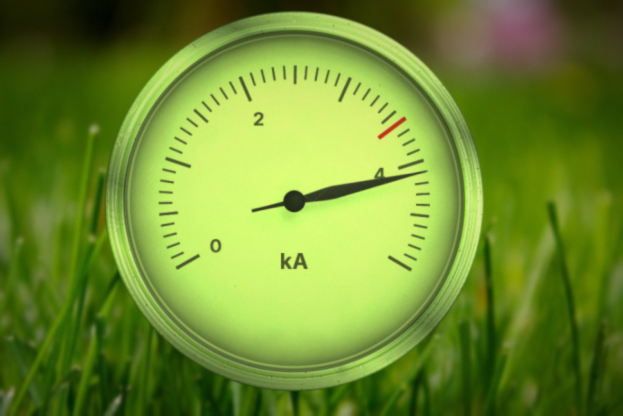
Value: 4.1 kA
